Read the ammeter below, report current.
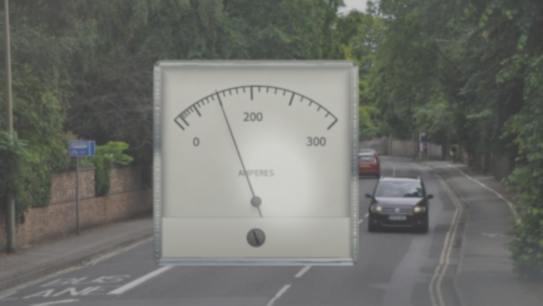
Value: 150 A
